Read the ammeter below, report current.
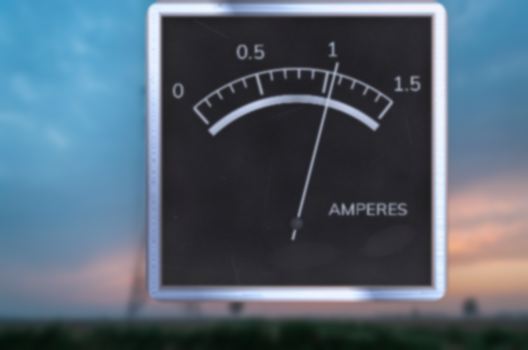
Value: 1.05 A
